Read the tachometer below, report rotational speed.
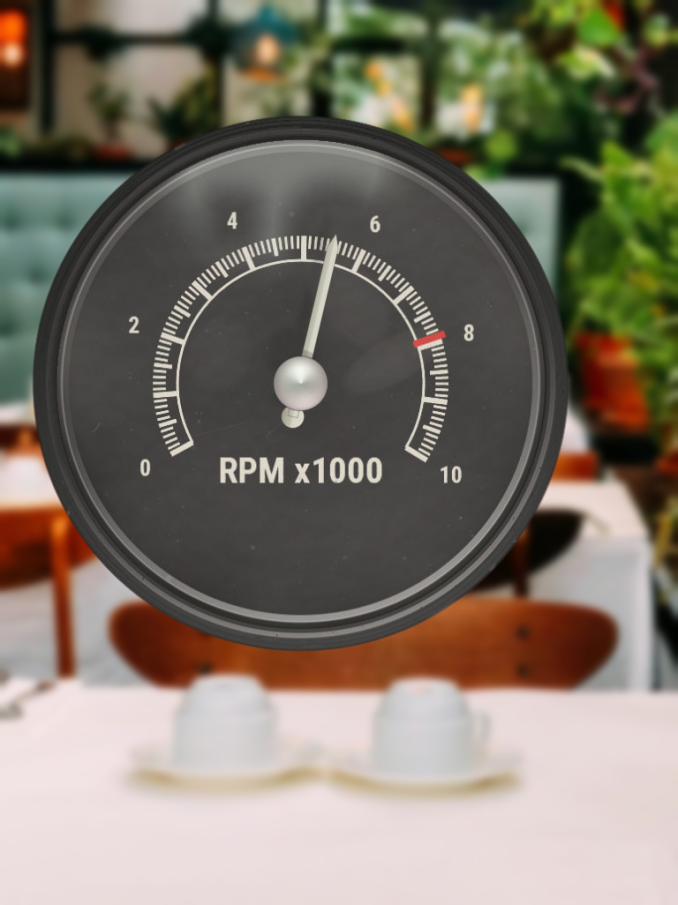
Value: 5500 rpm
